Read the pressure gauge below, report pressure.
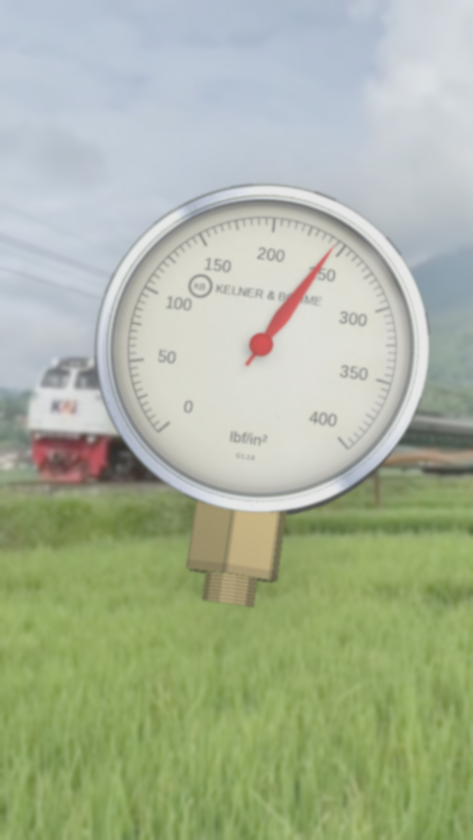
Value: 245 psi
